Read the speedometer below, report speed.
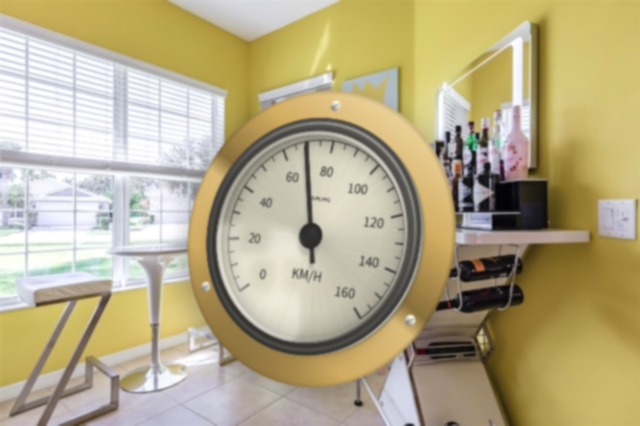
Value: 70 km/h
